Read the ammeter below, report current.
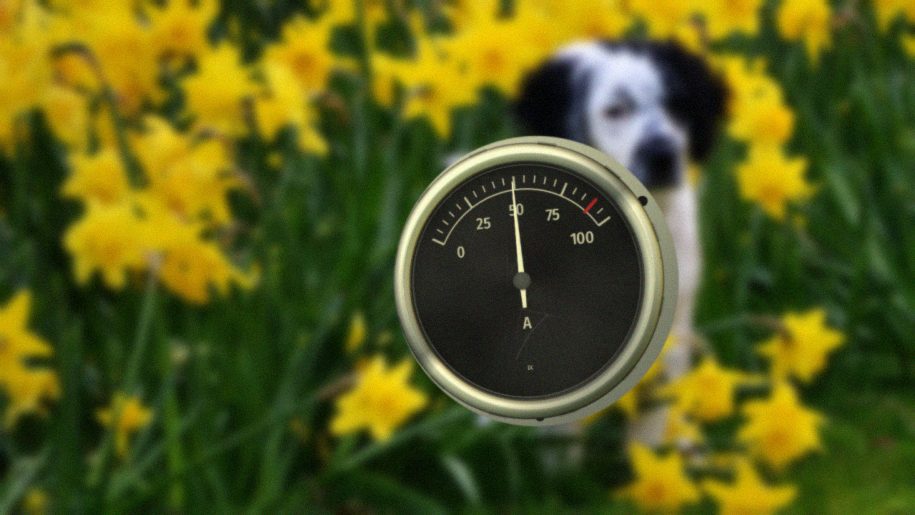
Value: 50 A
